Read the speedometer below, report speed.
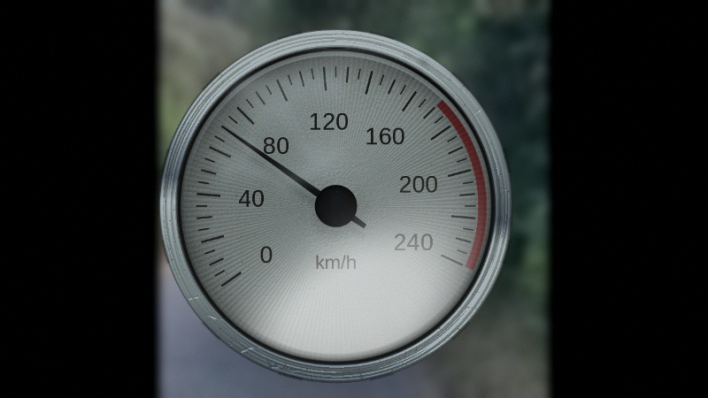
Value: 70 km/h
